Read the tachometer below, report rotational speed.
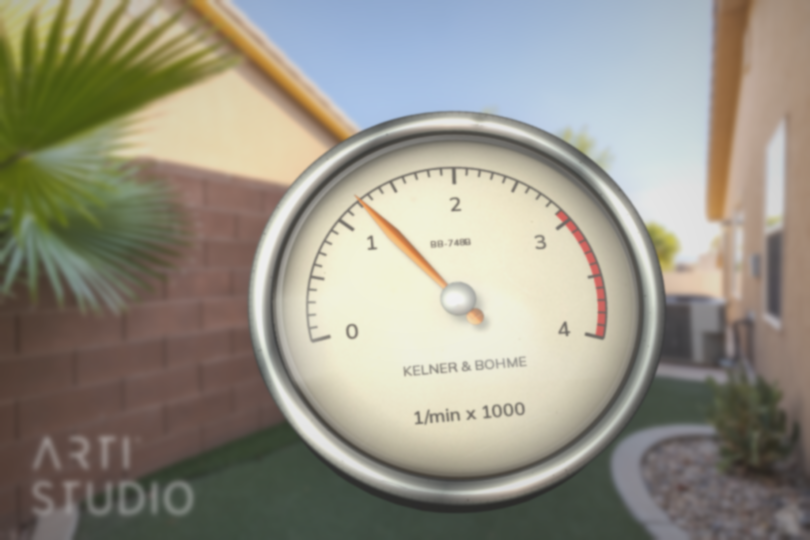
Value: 1200 rpm
